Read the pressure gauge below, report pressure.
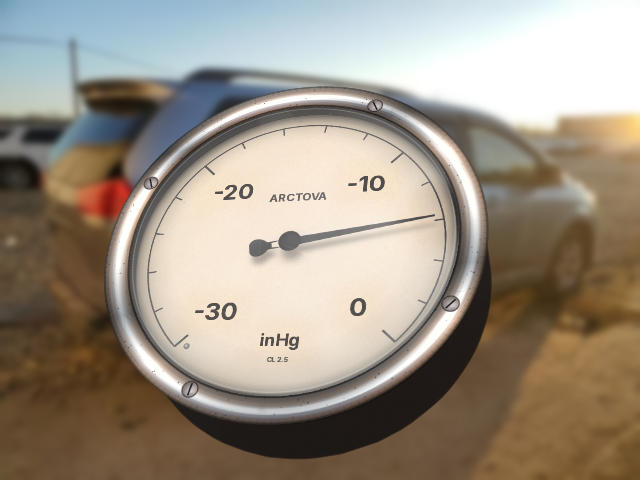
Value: -6 inHg
